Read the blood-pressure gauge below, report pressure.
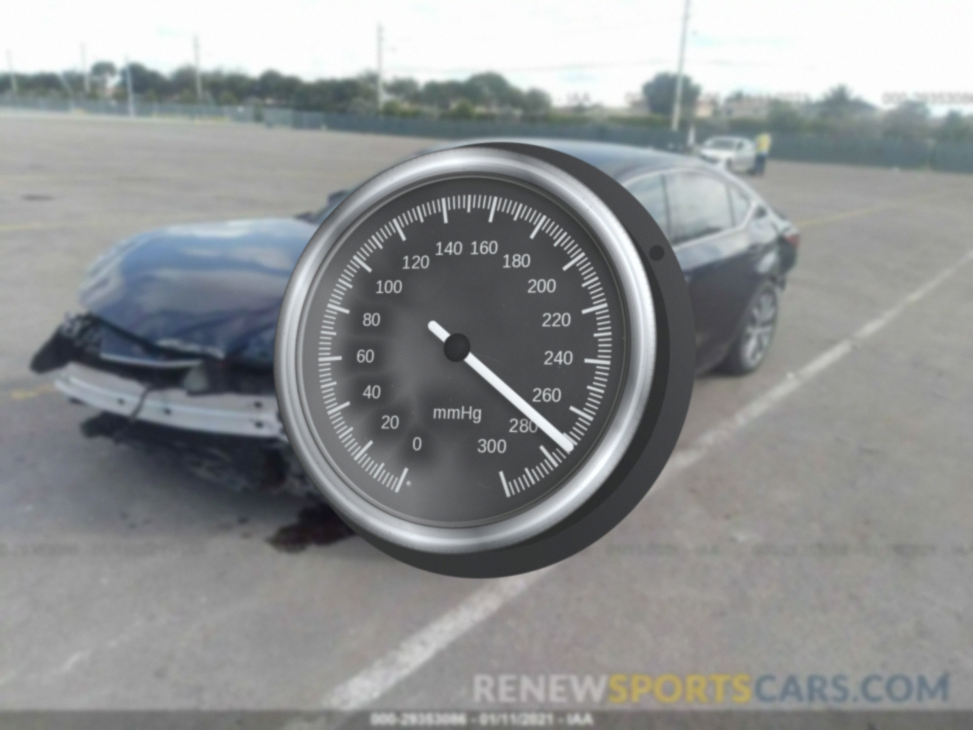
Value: 272 mmHg
